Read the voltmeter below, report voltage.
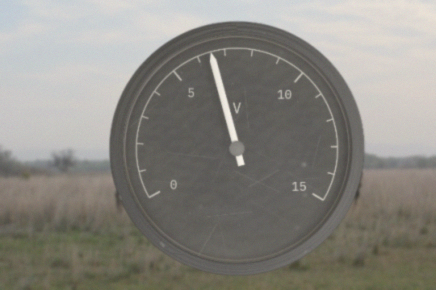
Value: 6.5 V
